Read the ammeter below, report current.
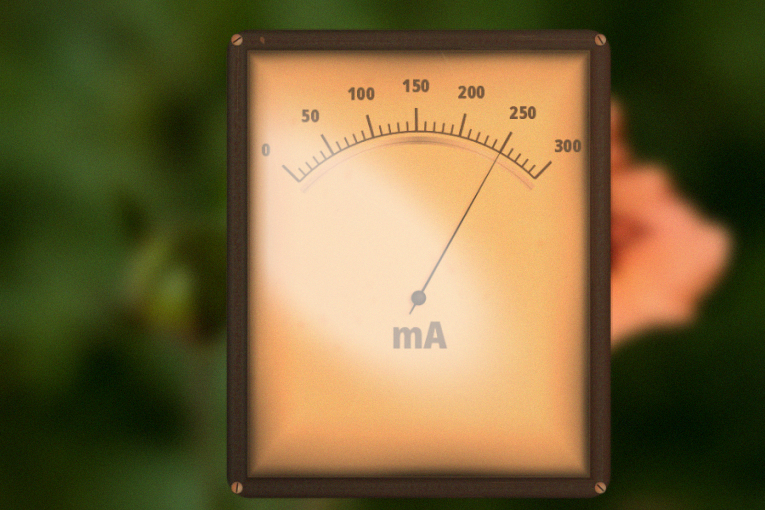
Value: 250 mA
